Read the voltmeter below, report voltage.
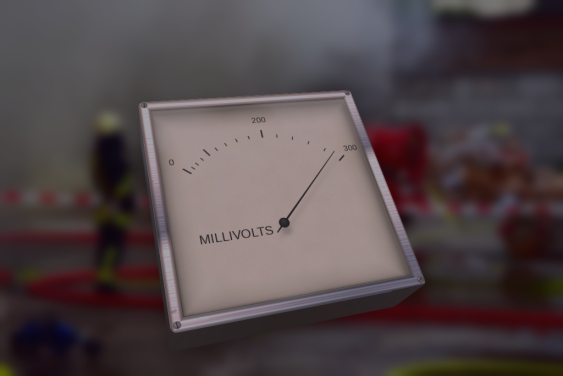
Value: 290 mV
